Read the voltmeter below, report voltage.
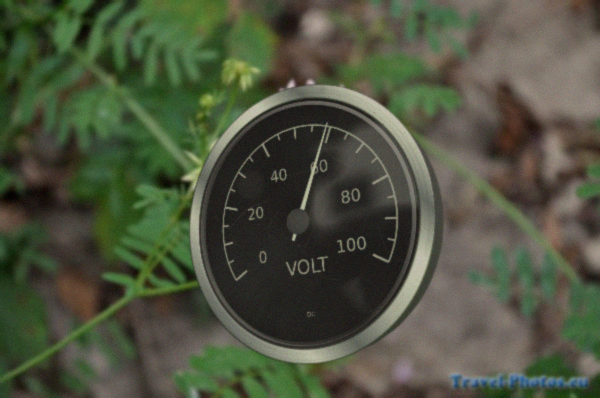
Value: 60 V
